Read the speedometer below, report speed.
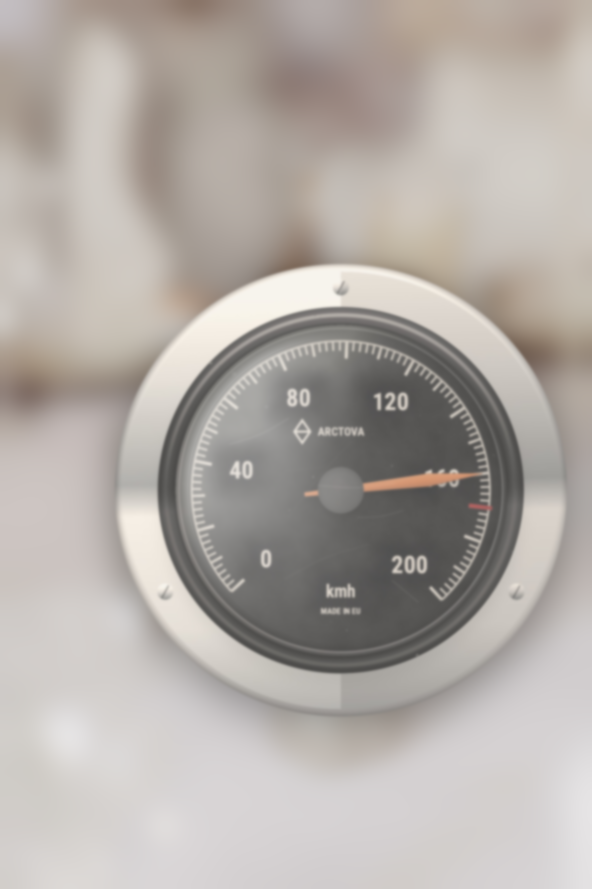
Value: 160 km/h
